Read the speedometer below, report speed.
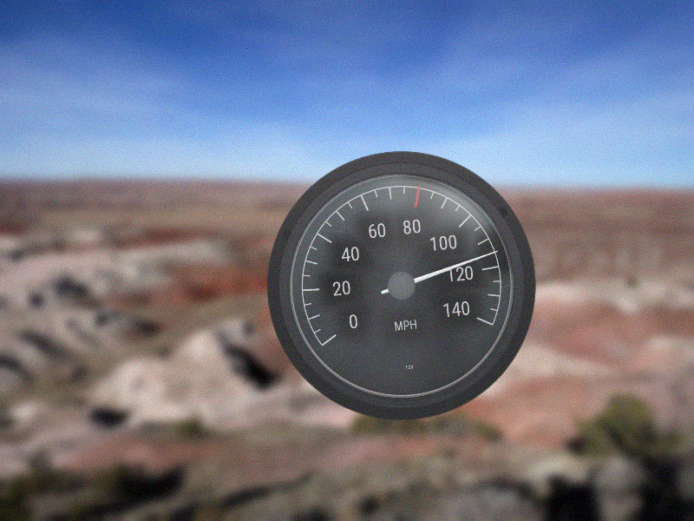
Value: 115 mph
